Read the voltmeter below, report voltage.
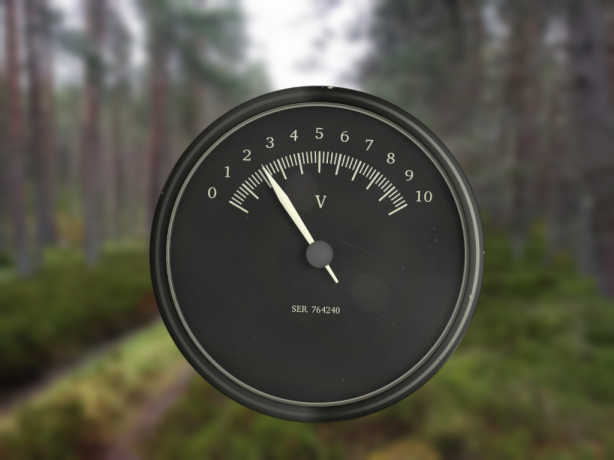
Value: 2.2 V
